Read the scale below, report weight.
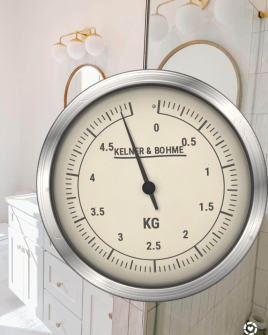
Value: 4.9 kg
